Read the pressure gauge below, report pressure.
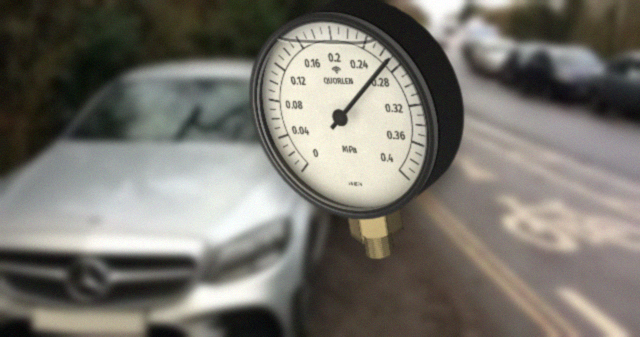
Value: 0.27 MPa
